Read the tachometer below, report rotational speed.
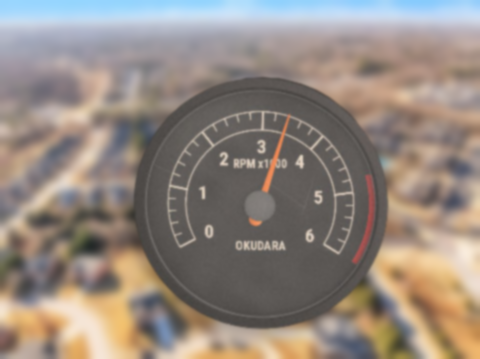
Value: 3400 rpm
